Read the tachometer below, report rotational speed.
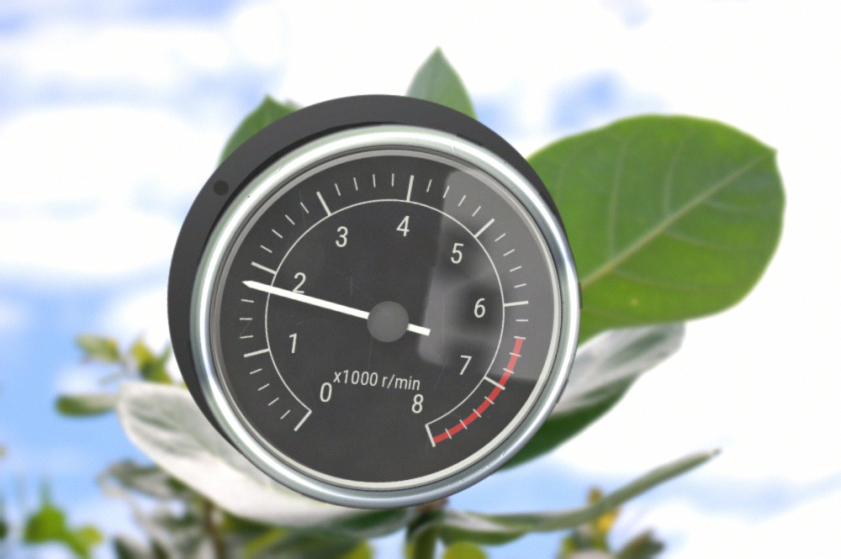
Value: 1800 rpm
